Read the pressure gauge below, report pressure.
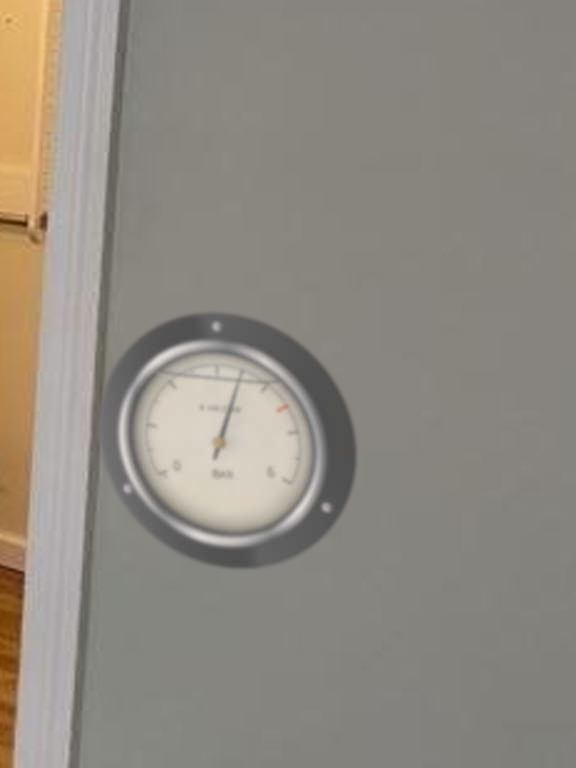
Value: 3.5 bar
